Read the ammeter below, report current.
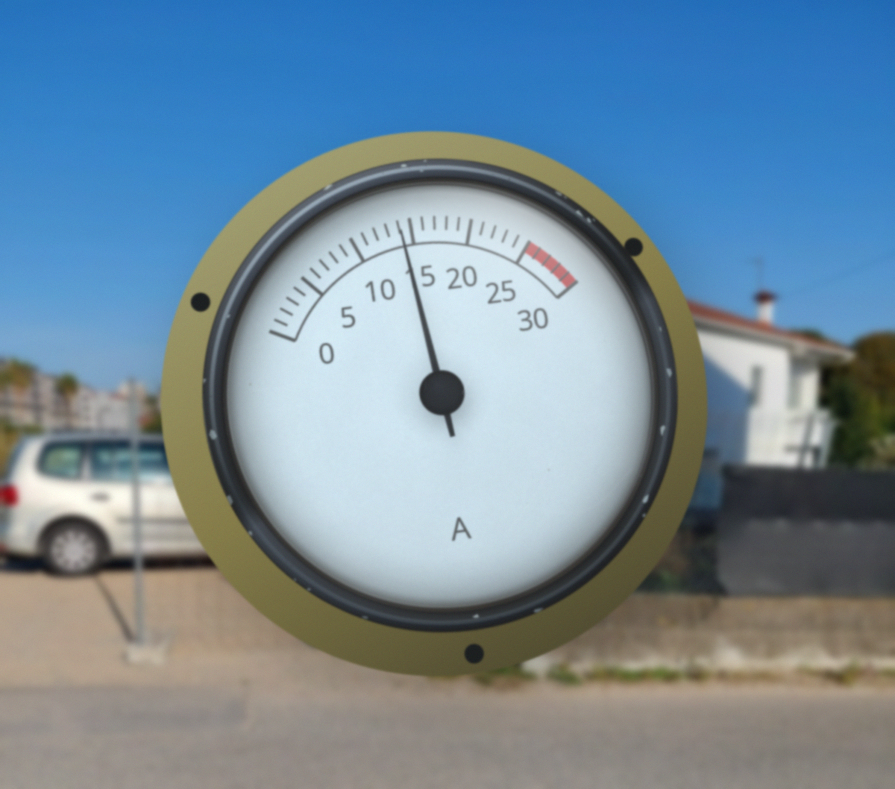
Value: 14 A
